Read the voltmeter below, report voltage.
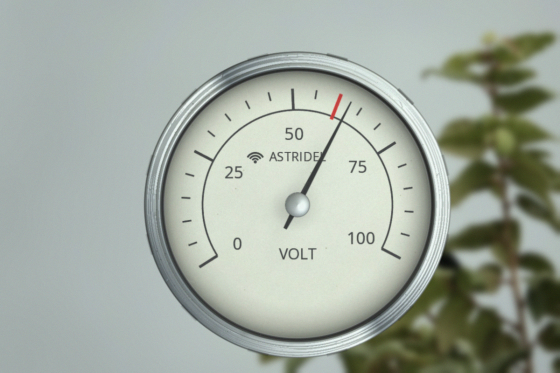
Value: 62.5 V
